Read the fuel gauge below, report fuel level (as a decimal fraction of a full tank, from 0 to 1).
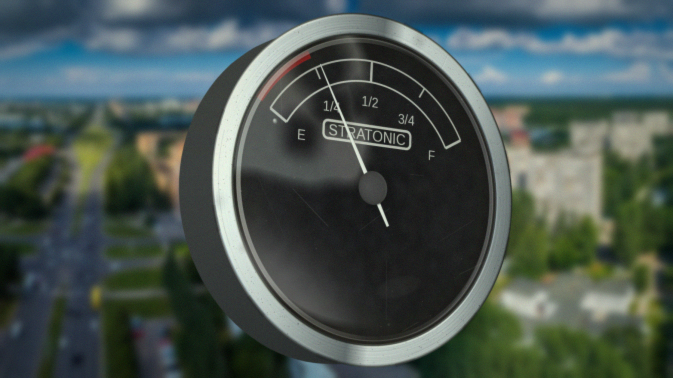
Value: 0.25
